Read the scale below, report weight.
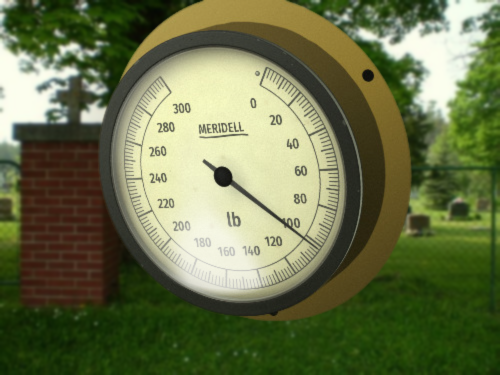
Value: 100 lb
